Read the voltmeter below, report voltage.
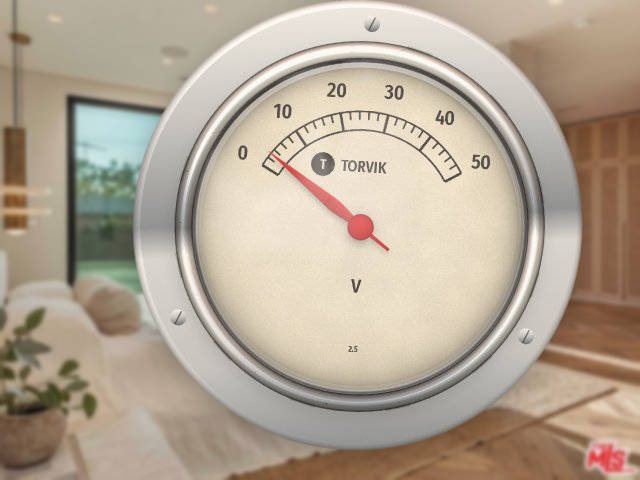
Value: 3 V
